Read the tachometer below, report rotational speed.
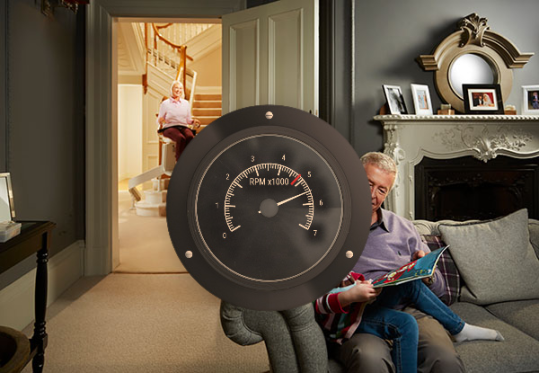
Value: 5500 rpm
